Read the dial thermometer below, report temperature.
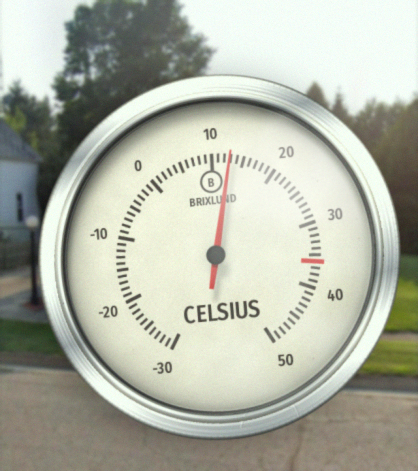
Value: 13 °C
